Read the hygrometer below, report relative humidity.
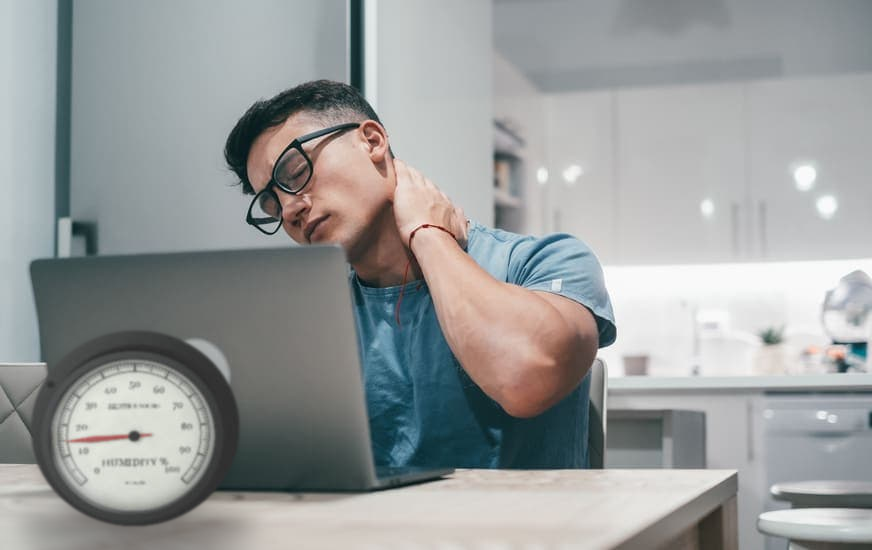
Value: 15 %
